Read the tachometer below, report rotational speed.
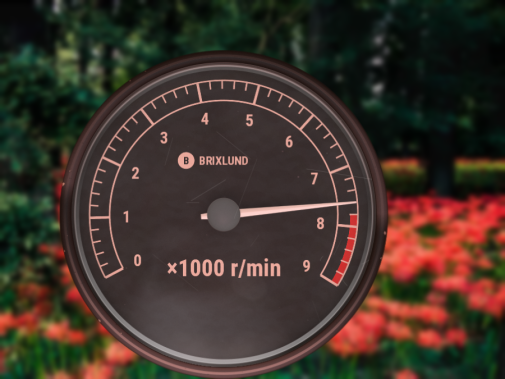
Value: 7600 rpm
